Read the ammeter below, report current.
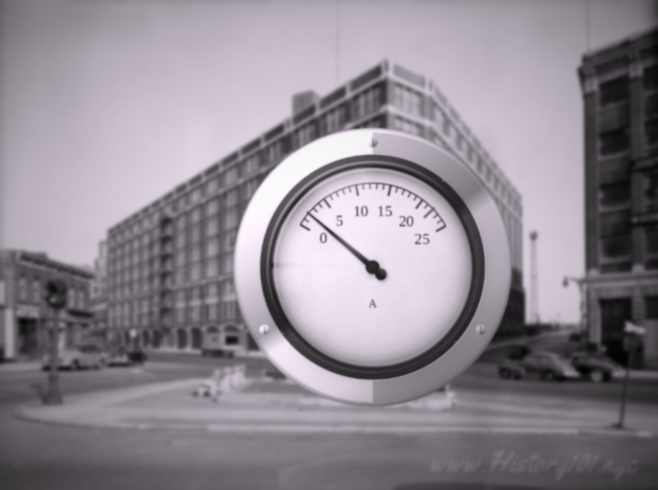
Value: 2 A
